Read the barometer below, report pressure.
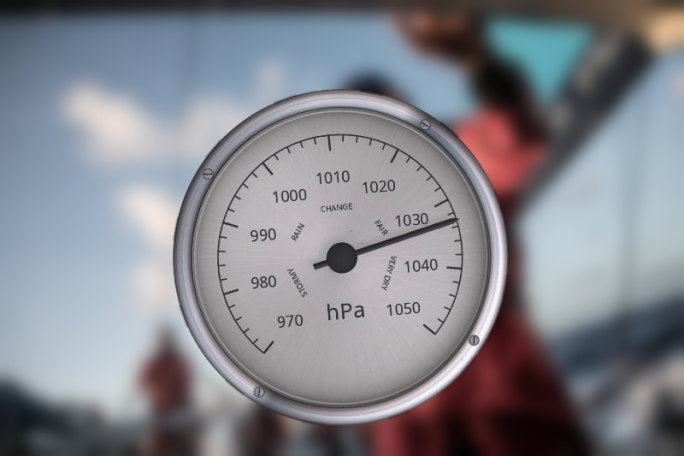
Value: 1033 hPa
